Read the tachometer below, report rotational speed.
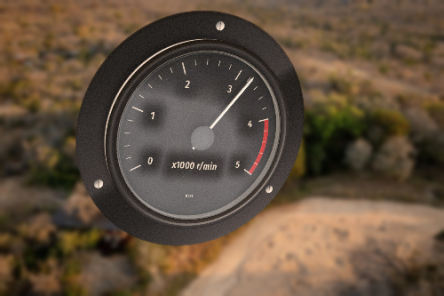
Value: 3200 rpm
